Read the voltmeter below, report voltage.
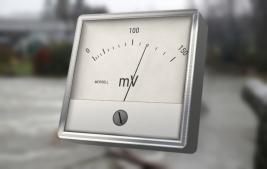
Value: 120 mV
